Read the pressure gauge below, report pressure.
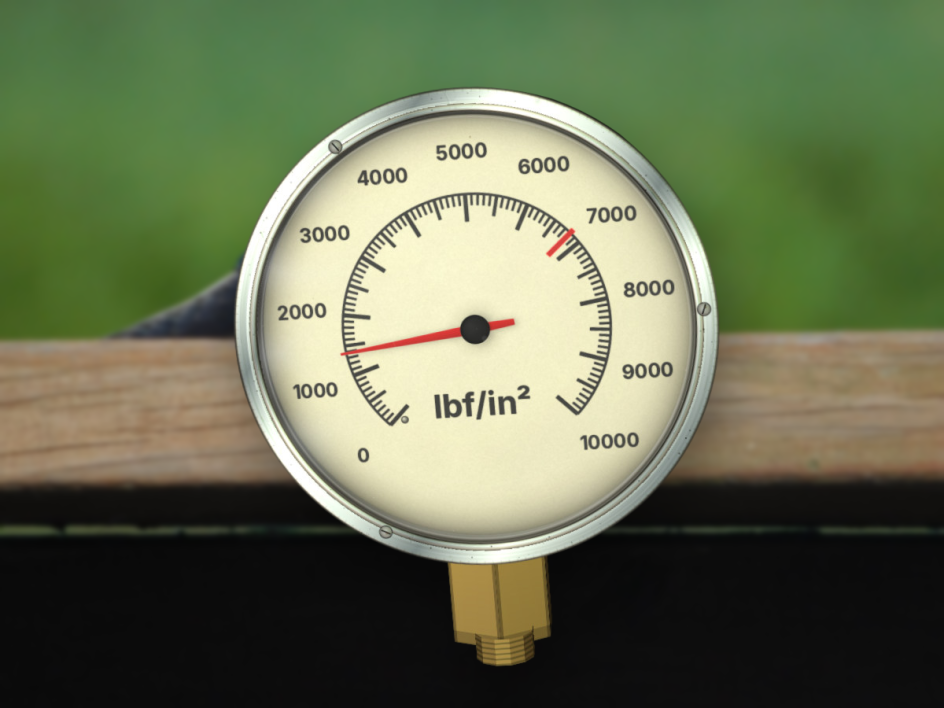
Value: 1400 psi
